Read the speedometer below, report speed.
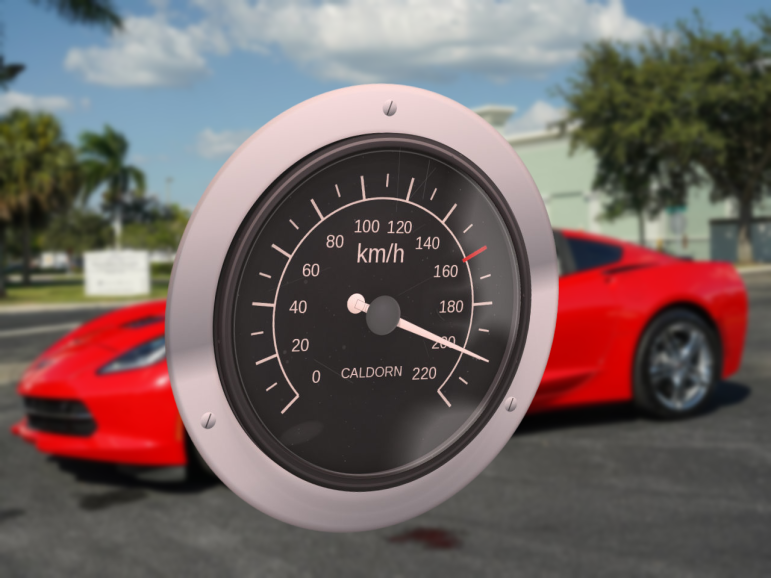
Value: 200 km/h
